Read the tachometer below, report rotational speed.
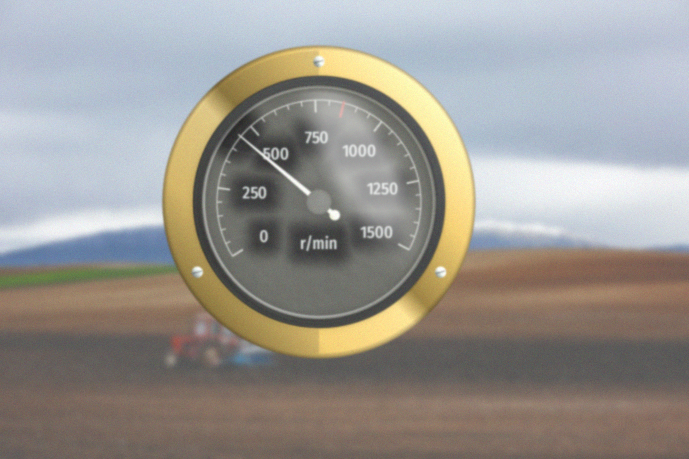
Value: 450 rpm
